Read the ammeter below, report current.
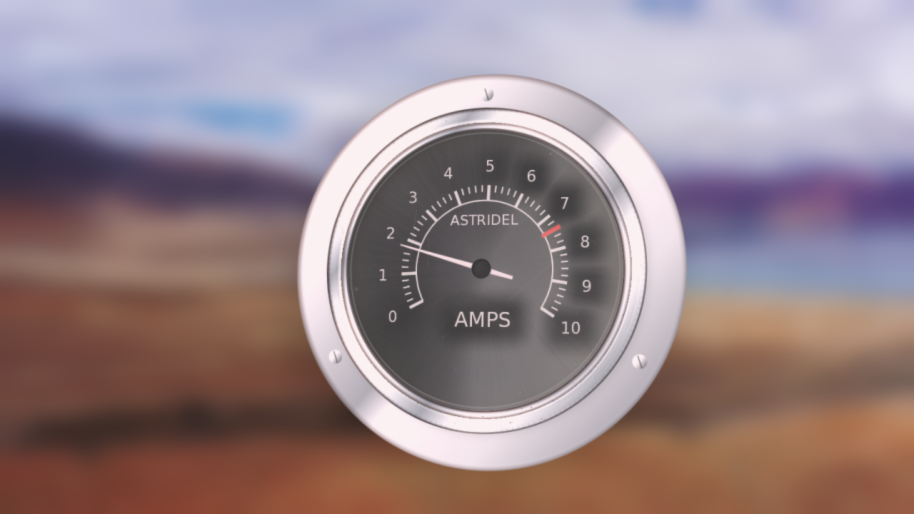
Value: 1.8 A
